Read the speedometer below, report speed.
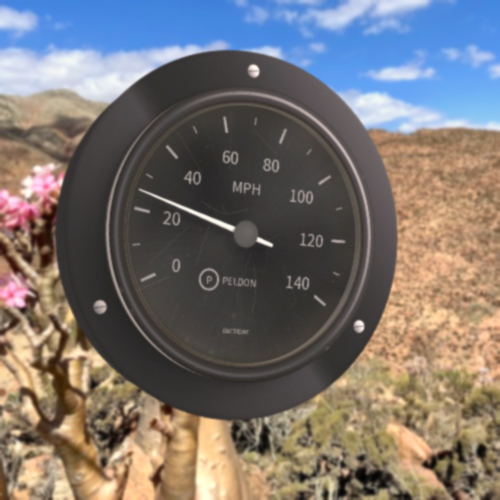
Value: 25 mph
